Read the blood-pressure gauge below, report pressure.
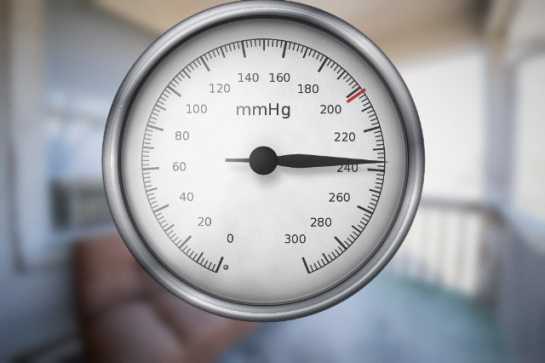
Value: 236 mmHg
